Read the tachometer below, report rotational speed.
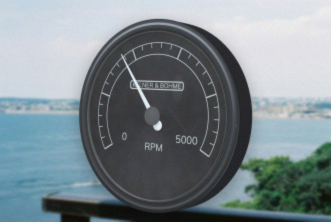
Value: 1800 rpm
